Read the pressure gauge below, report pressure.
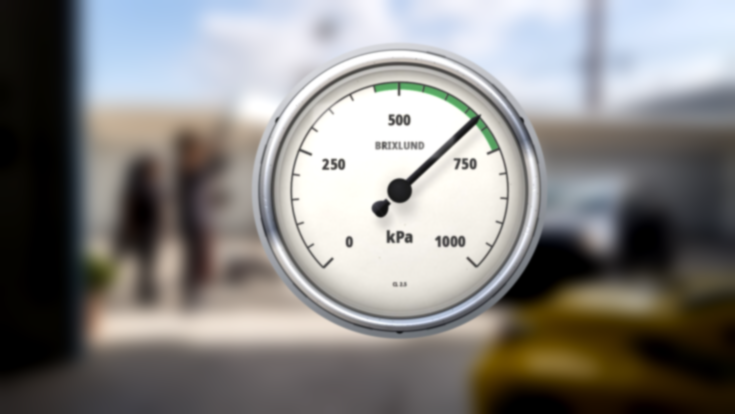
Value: 675 kPa
